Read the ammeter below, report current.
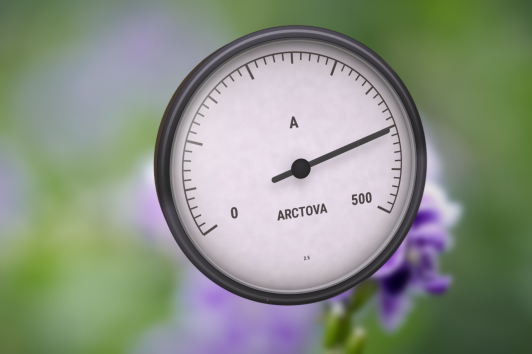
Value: 400 A
